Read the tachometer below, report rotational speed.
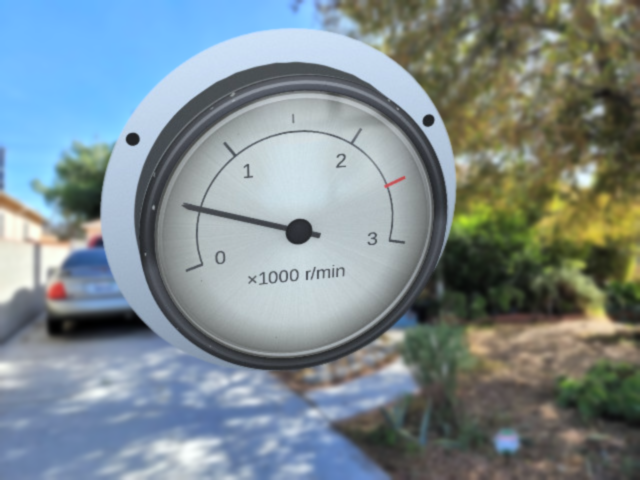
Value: 500 rpm
